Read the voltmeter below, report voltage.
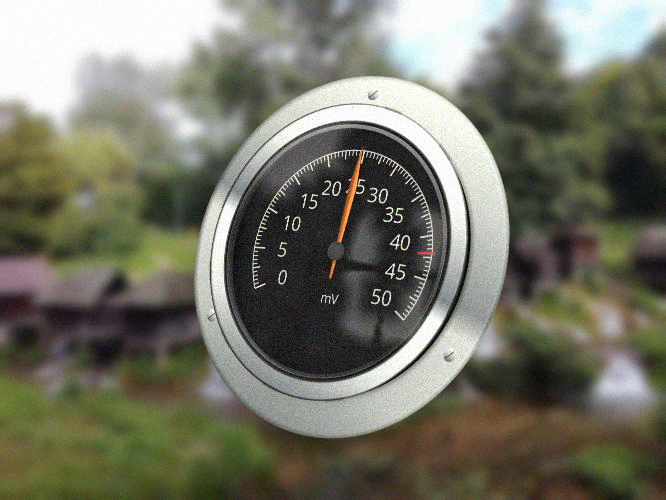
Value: 25 mV
